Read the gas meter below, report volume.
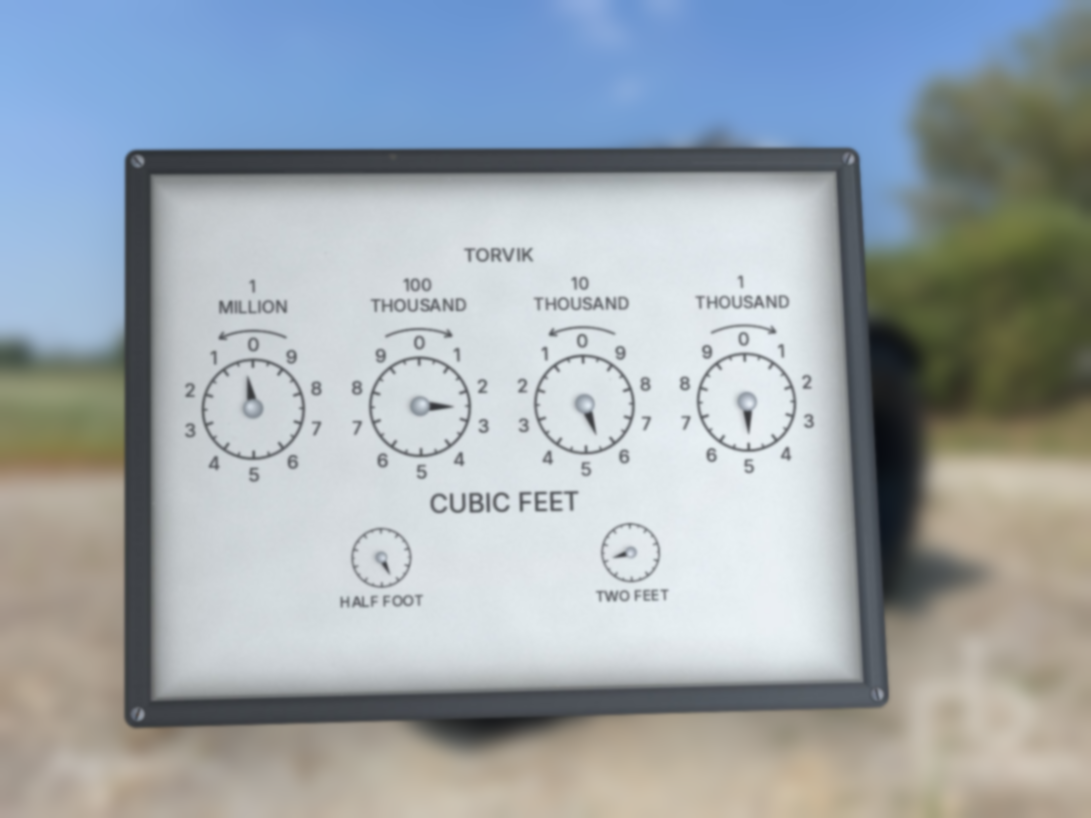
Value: 25500 ft³
